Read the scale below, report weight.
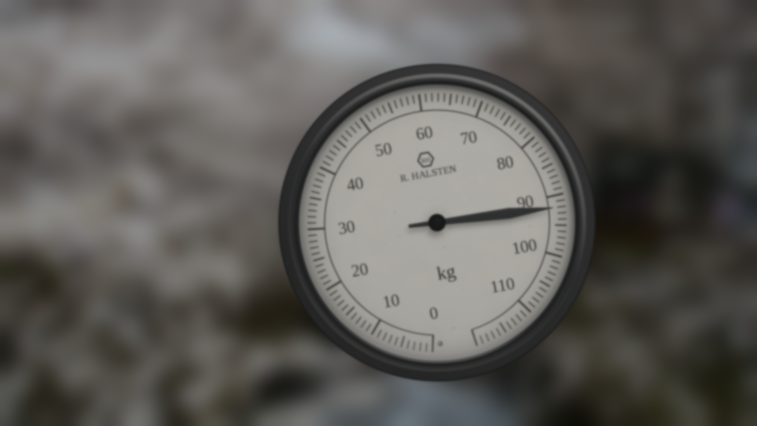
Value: 92 kg
